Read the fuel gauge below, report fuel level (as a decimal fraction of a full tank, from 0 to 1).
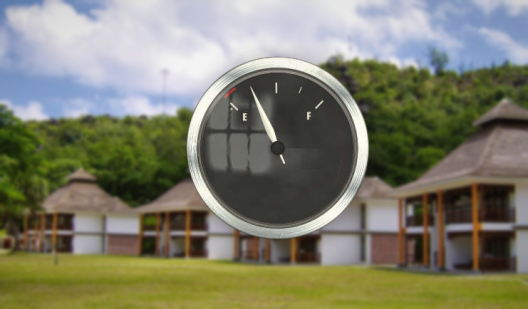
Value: 0.25
